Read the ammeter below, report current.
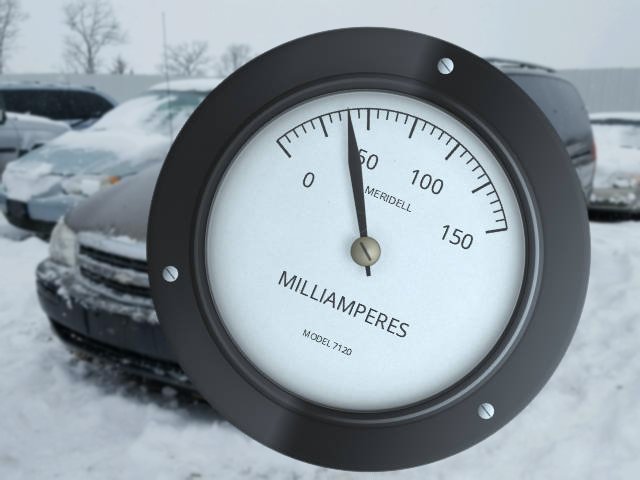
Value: 40 mA
